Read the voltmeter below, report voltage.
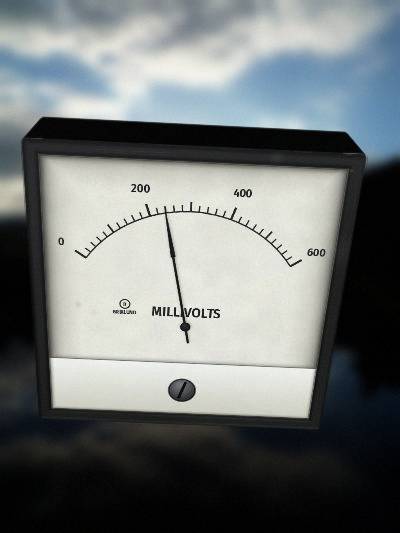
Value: 240 mV
